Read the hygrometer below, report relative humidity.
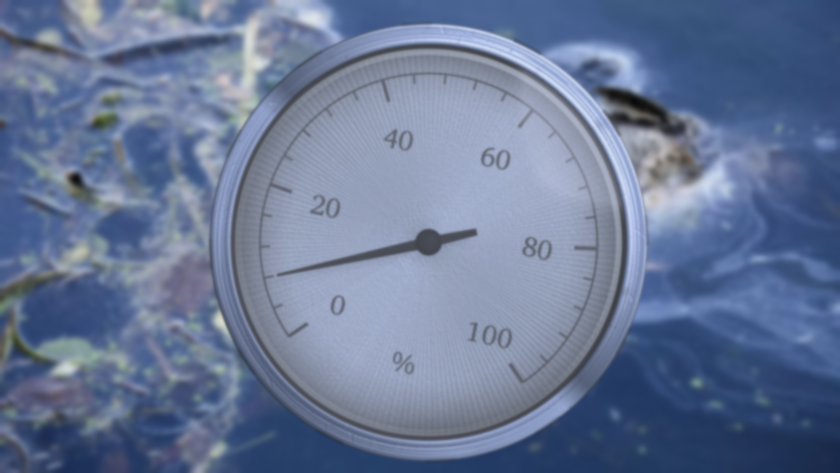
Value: 8 %
